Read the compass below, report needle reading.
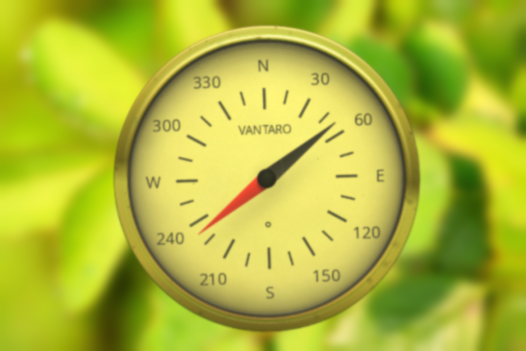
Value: 232.5 °
